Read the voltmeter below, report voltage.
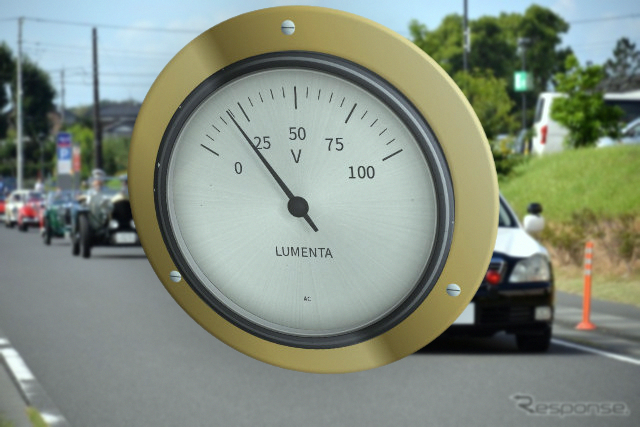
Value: 20 V
